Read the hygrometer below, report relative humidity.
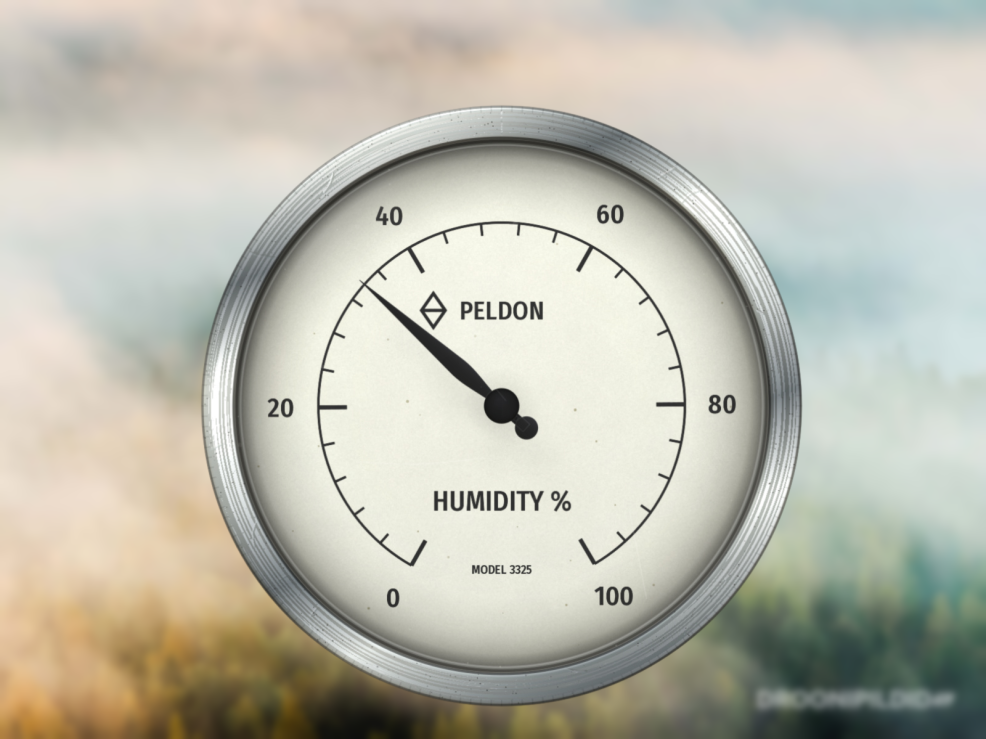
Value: 34 %
